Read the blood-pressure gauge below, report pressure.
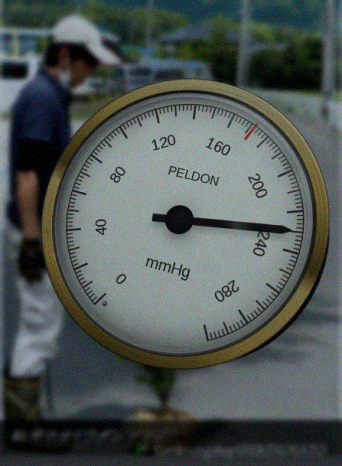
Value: 230 mmHg
